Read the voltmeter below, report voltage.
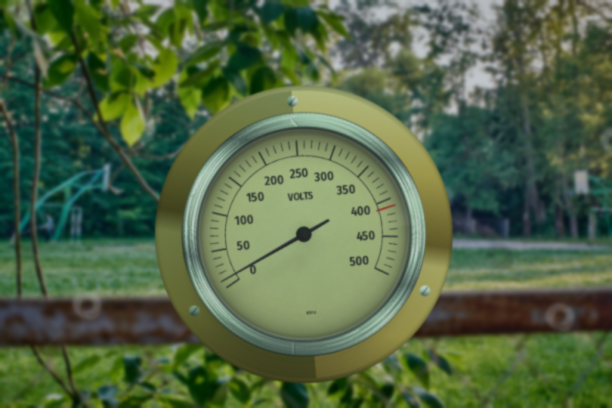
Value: 10 V
